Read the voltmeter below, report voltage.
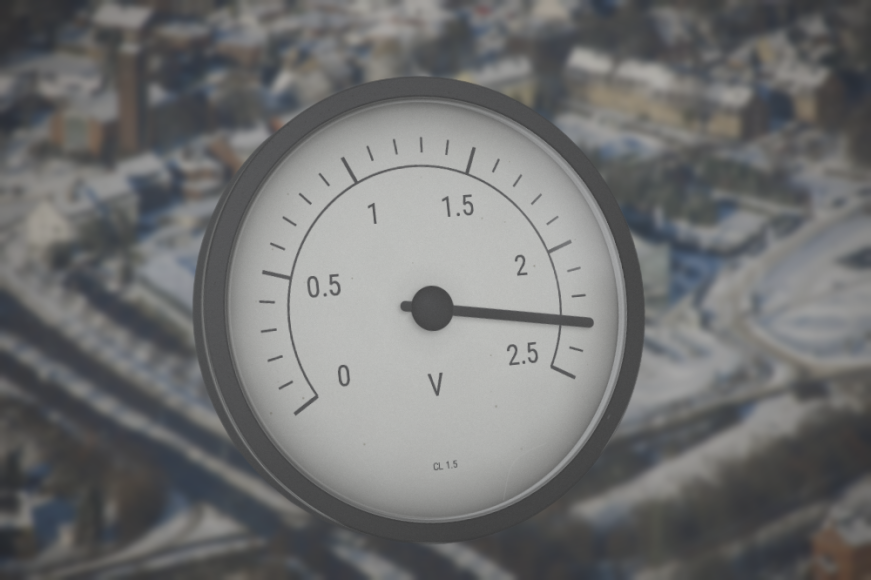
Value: 2.3 V
